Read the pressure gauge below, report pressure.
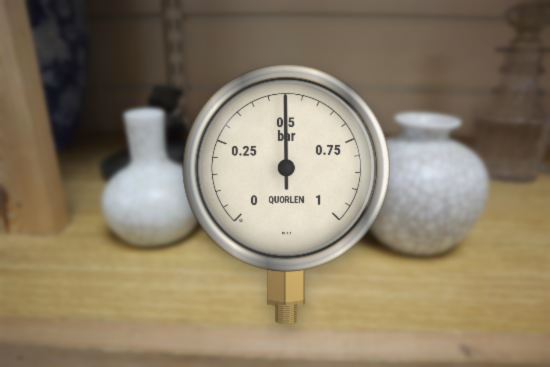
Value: 0.5 bar
